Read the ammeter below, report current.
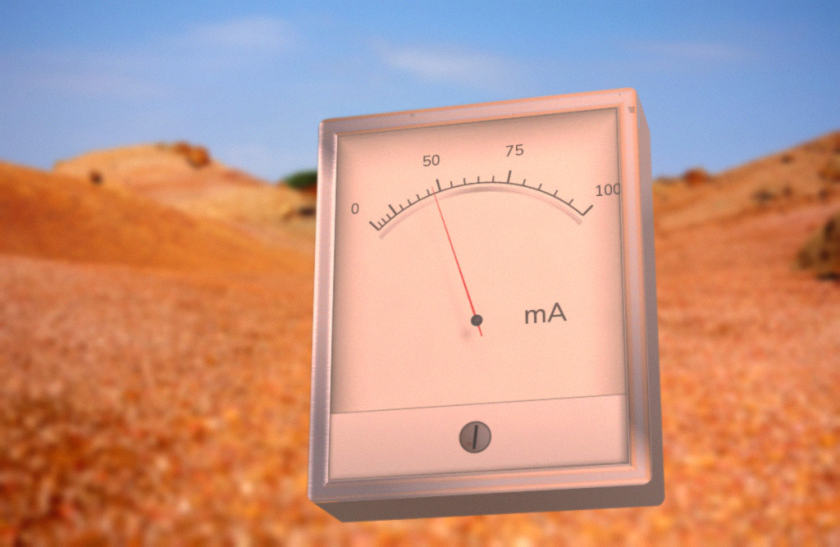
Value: 47.5 mA
